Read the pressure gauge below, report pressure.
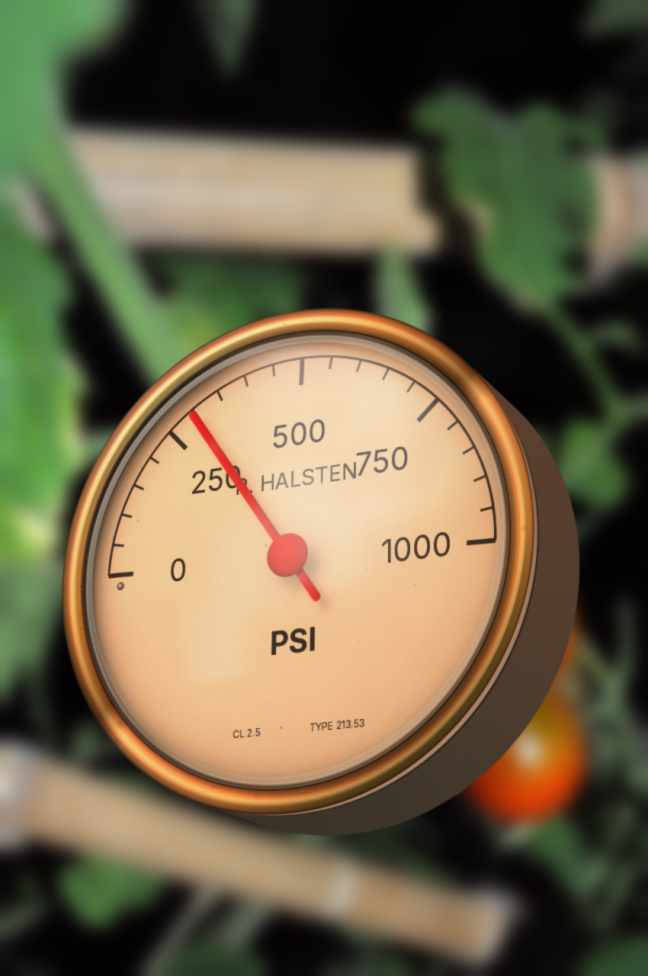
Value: 300 psi
